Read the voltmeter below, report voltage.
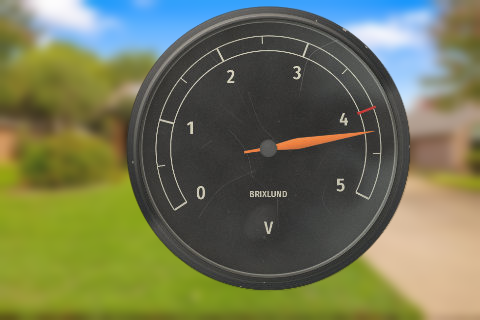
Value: 4.25 V
